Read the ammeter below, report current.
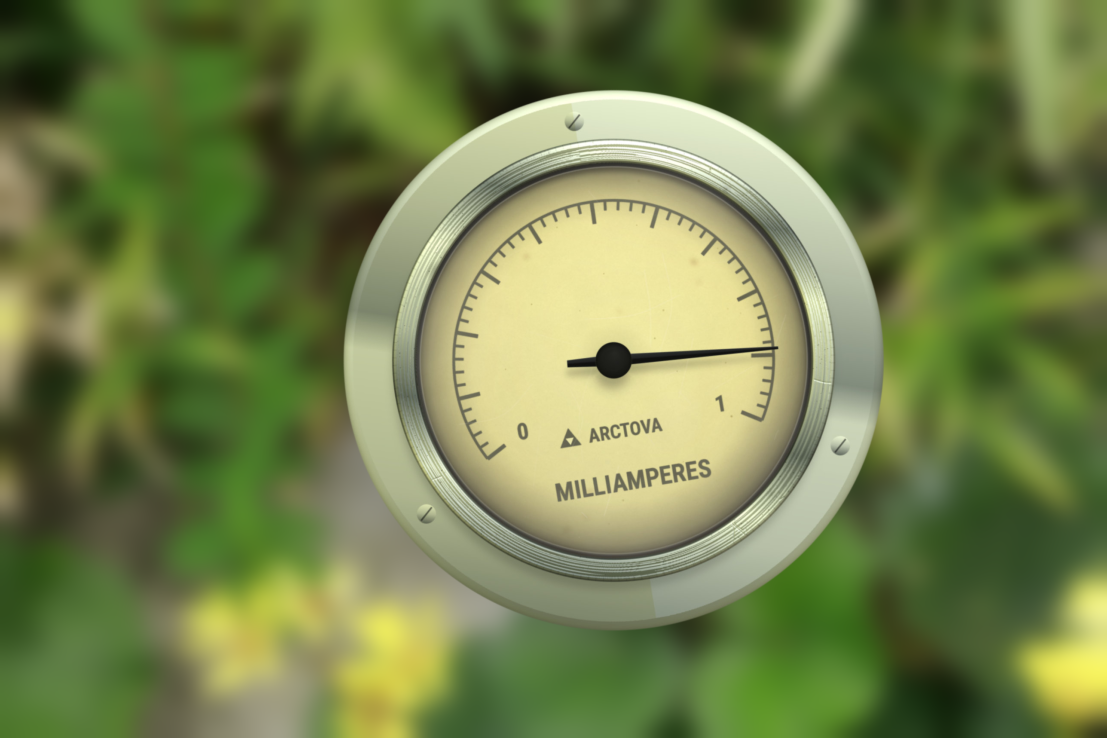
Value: 0.89 mA
